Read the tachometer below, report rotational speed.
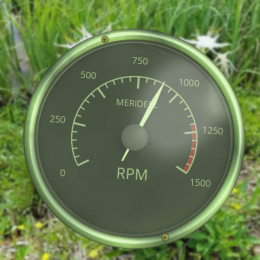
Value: 900 rpm
